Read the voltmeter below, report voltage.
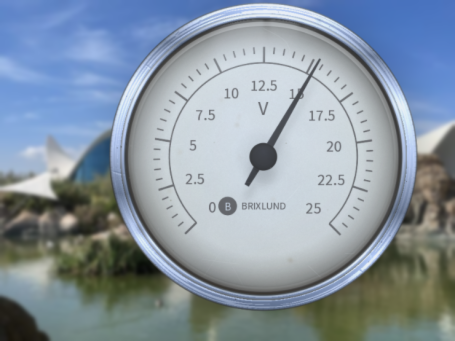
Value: 15.25 V
